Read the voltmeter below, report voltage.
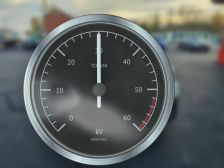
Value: 30 kV
